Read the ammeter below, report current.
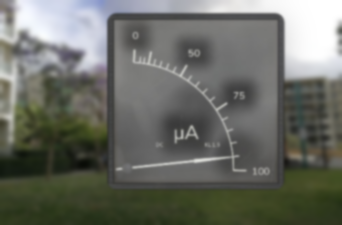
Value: 95 µA
